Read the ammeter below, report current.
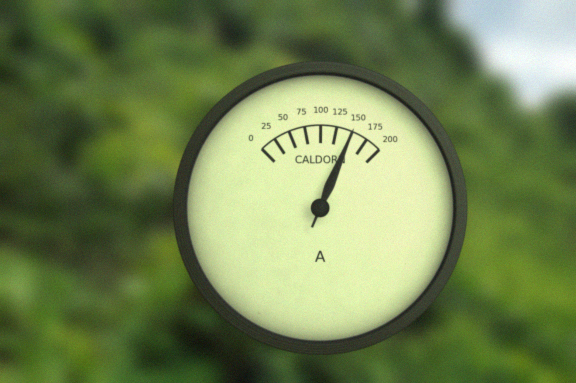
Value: 150 A
